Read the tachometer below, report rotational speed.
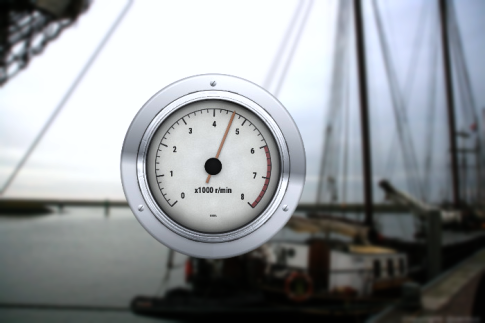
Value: 4600 rpm
